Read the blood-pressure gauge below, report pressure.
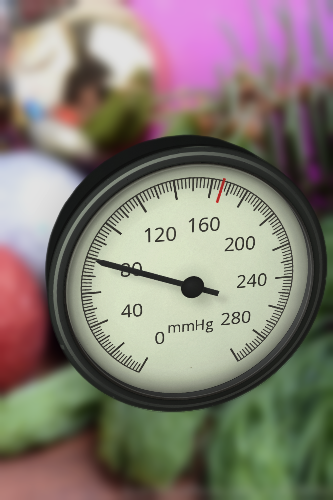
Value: 80 mmHg
